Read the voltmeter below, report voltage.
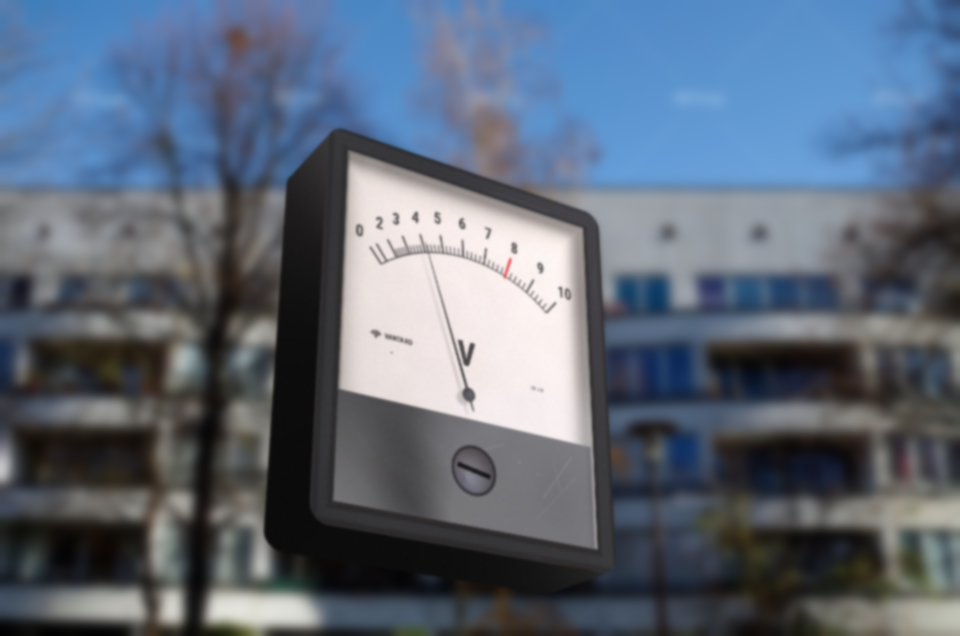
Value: 4 V
